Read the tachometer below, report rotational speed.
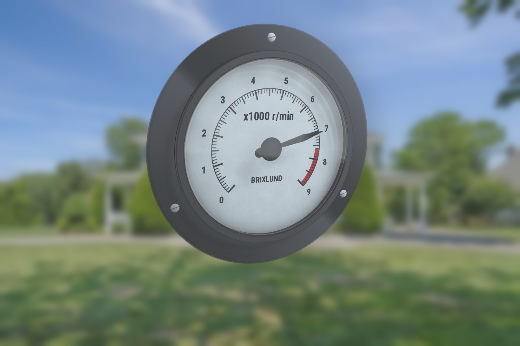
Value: 7000 rpm
